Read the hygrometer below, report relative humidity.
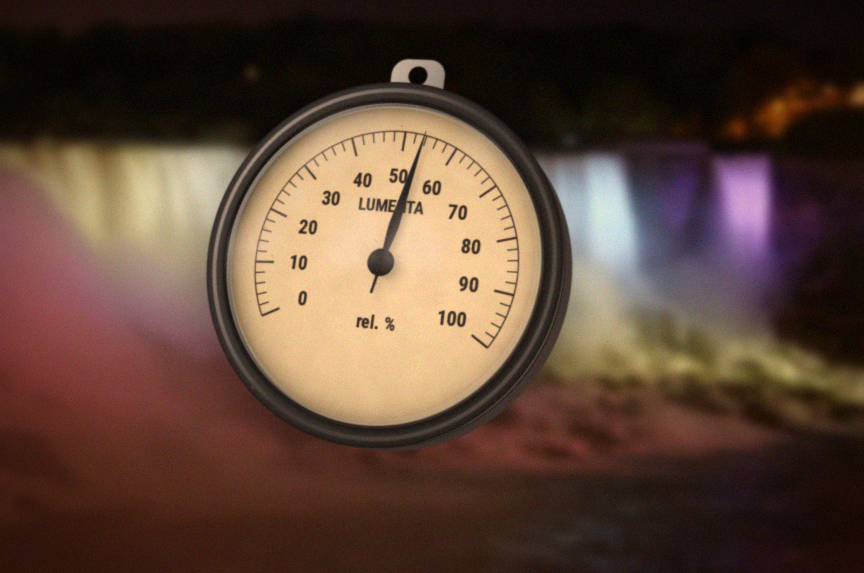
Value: 54 %
